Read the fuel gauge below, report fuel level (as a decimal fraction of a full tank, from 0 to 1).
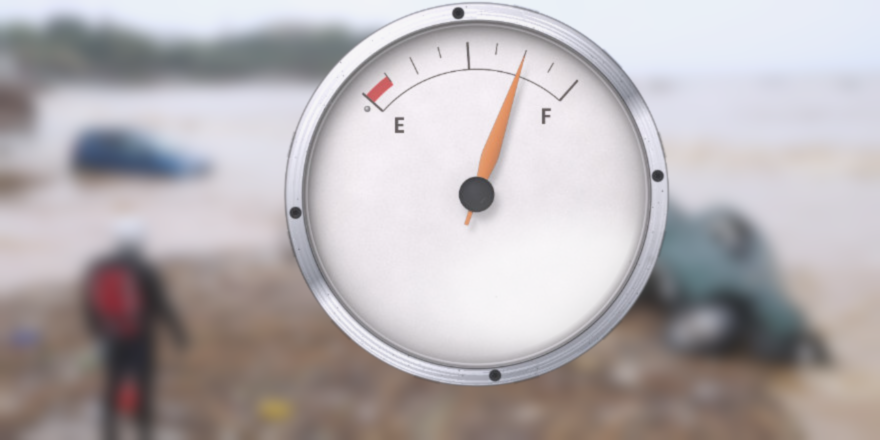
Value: 0.75
